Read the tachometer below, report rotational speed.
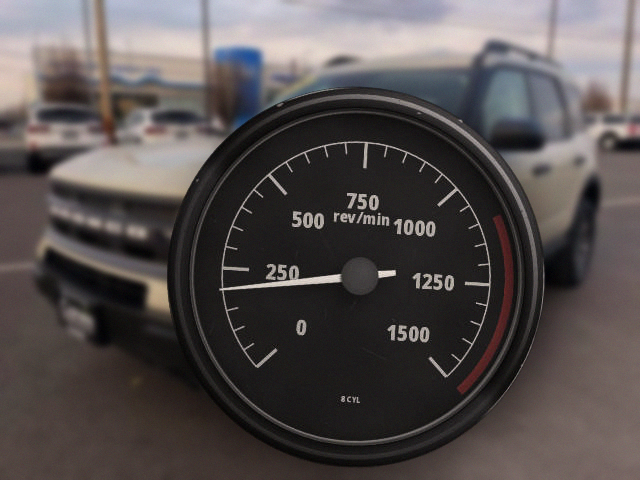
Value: 200 rpm
